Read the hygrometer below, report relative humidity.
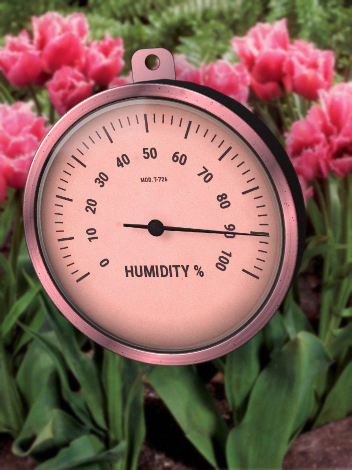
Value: 90 %
